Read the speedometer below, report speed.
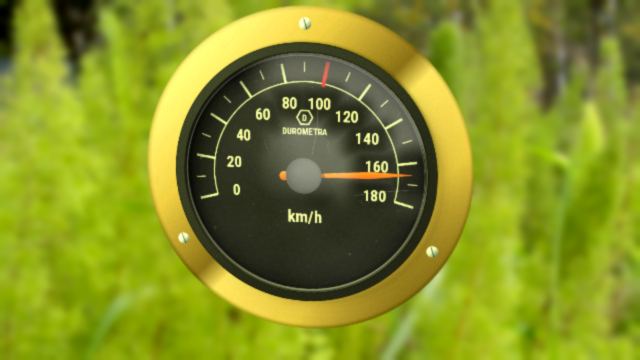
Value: 165 km/h
